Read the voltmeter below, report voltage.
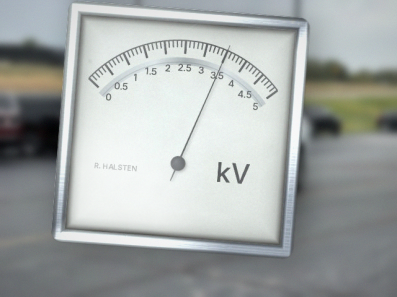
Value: 3.5 kV
